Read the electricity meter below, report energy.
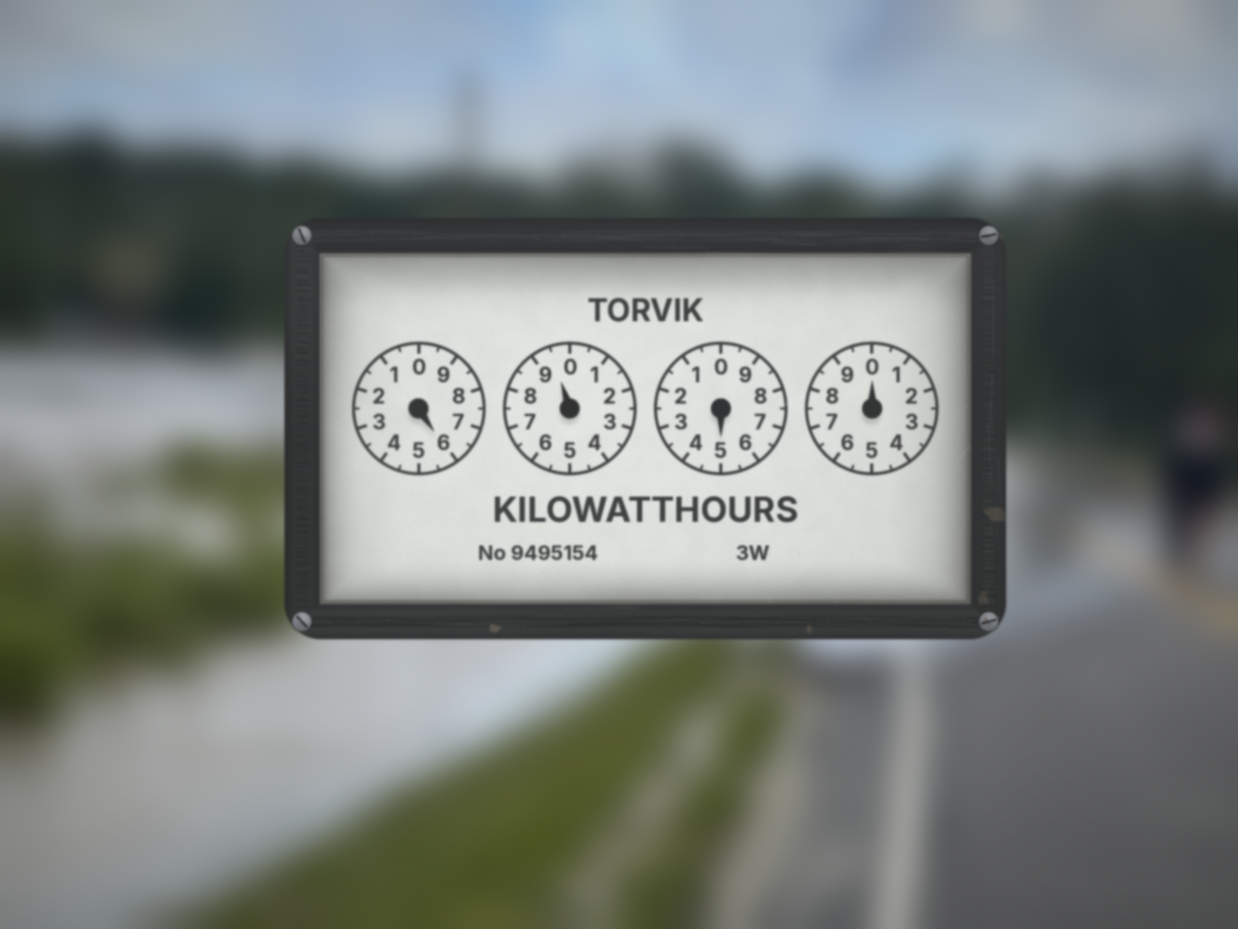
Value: 5950 kWh
